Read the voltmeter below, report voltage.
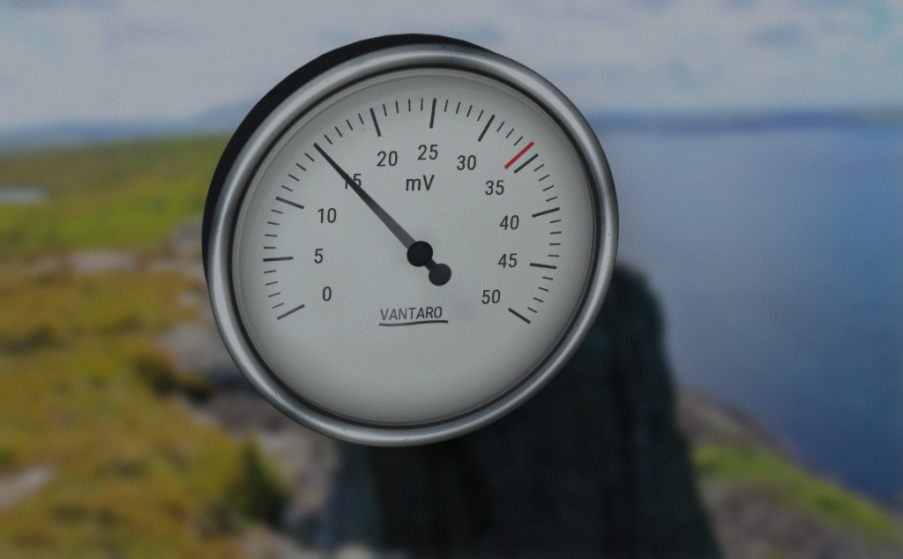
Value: 15 mV
